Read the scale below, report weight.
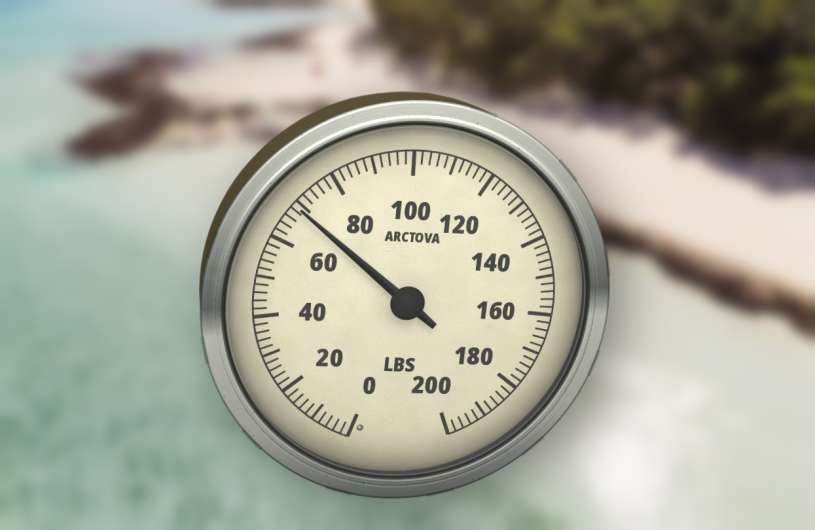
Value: 69 lb
